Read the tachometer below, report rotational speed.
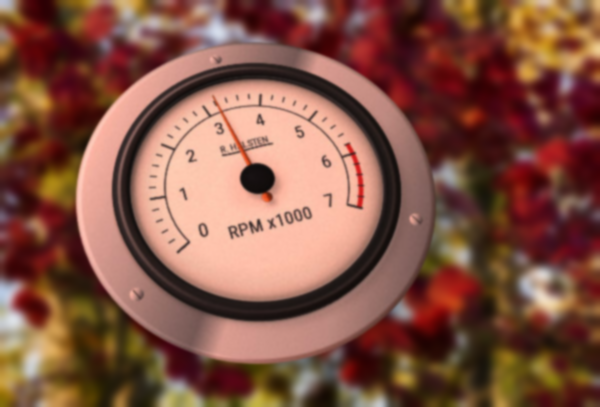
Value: 3200 rpm
